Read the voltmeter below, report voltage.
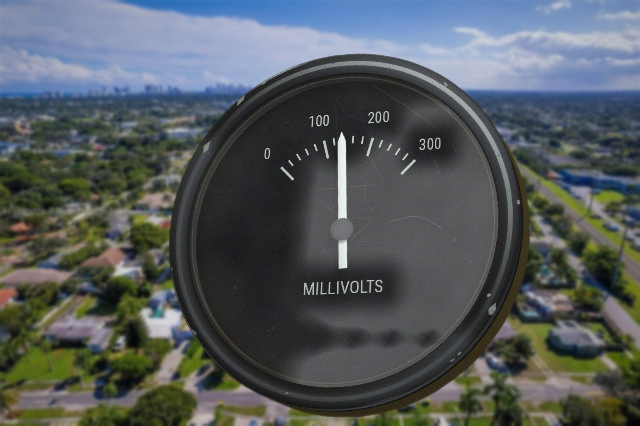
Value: 140 mV
